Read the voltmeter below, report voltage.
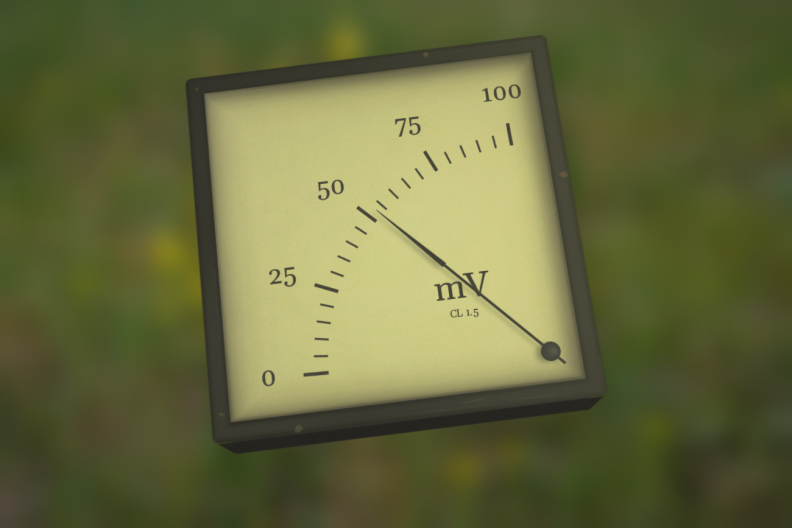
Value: 52.5 mV
